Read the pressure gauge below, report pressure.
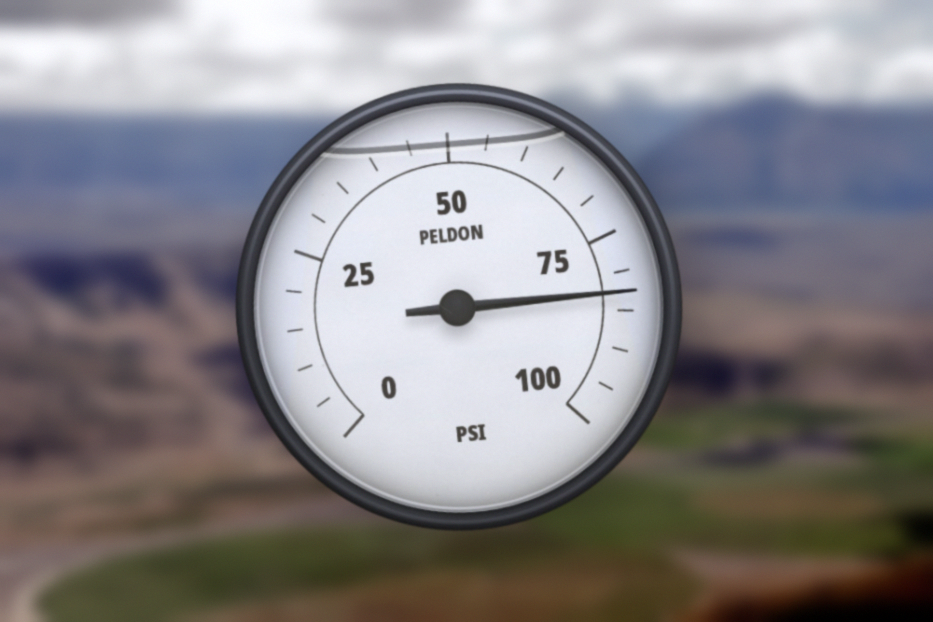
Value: 82.5 psi
